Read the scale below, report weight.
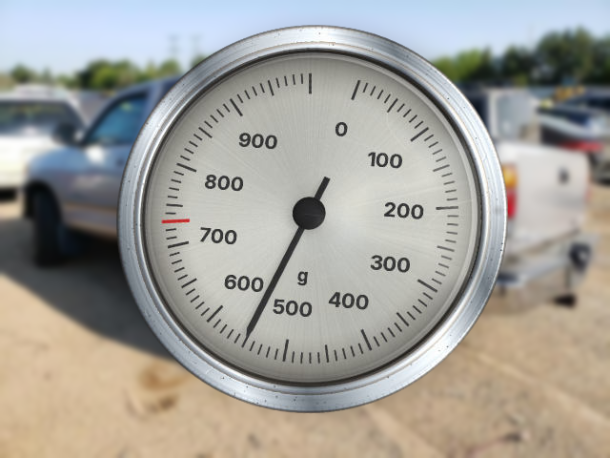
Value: 550 g
